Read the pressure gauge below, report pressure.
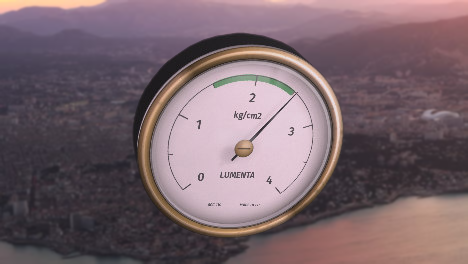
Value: 2.5 kg/cm²
